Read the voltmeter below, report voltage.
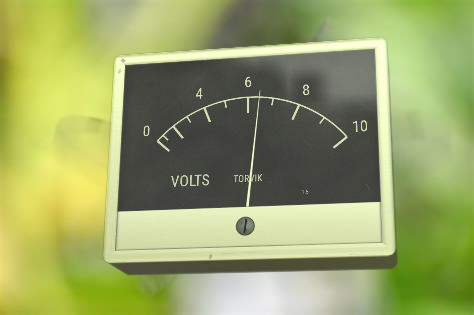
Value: 6.5 V
